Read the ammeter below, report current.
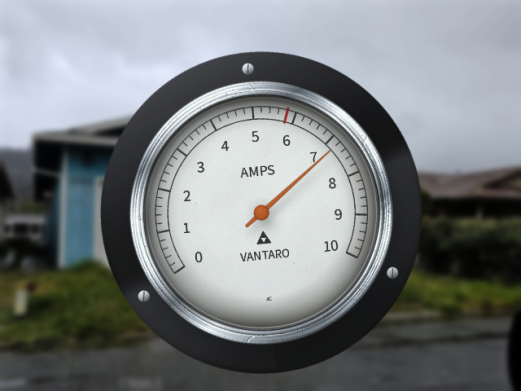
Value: 7.2 A
